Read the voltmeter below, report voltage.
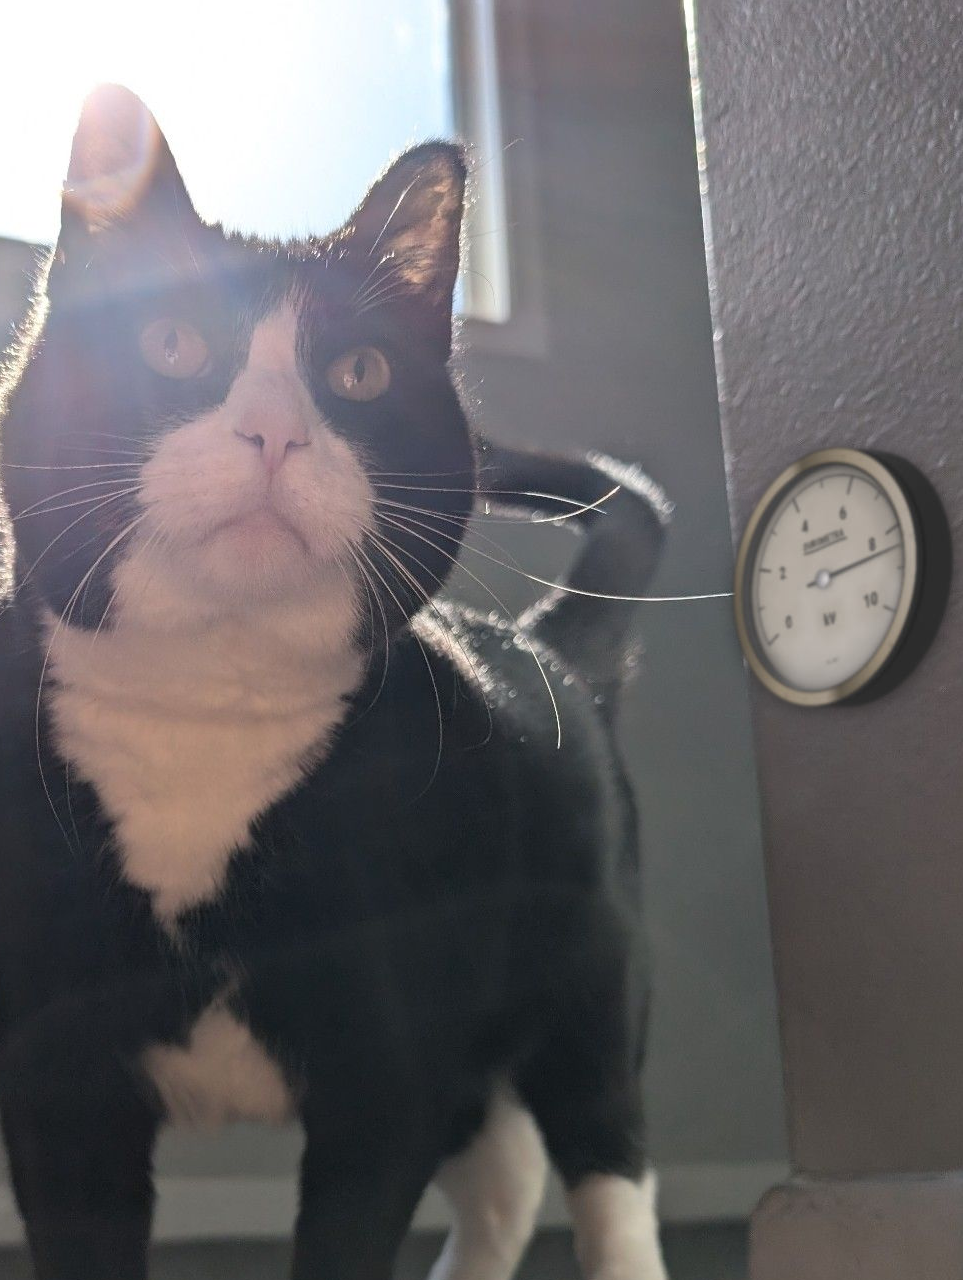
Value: 8.5 kV
